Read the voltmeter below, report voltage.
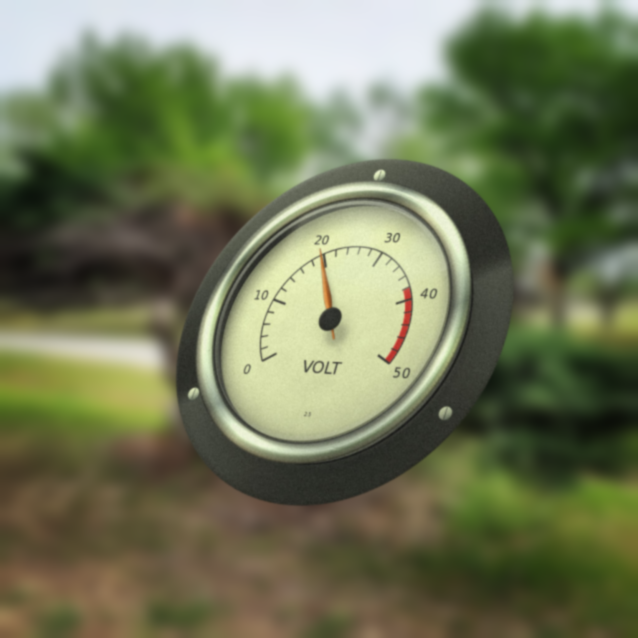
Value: 20 V
